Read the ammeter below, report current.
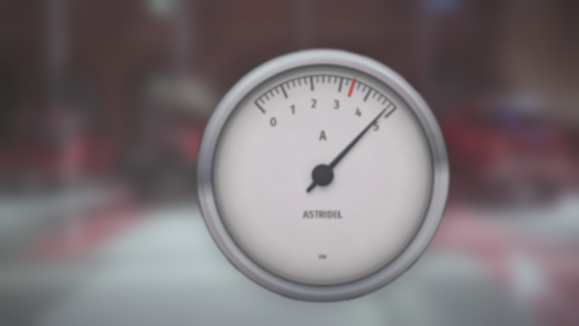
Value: 4.8 A
